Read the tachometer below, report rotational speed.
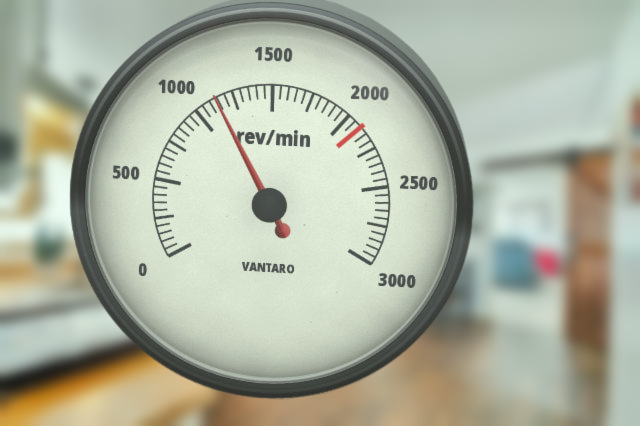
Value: 1150 rpm
